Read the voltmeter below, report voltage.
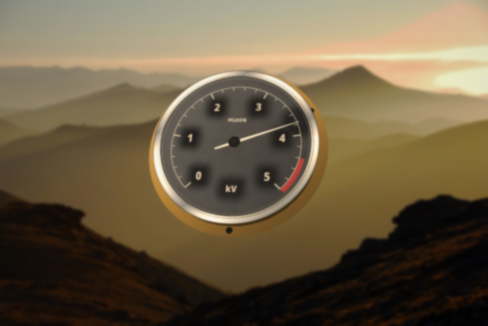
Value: 3.8 kV
